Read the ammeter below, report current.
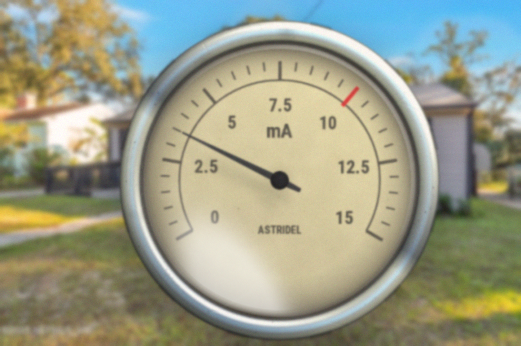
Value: 3.5 mA
